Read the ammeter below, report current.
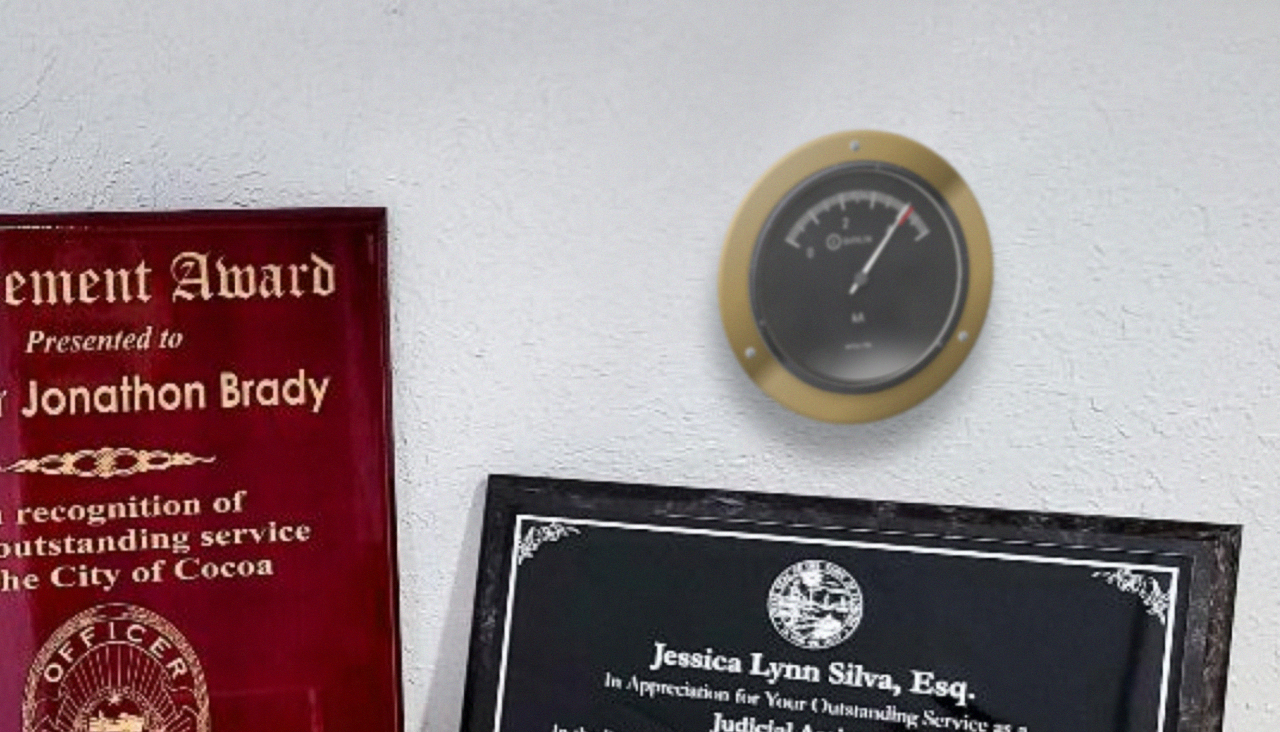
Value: 4 kA
